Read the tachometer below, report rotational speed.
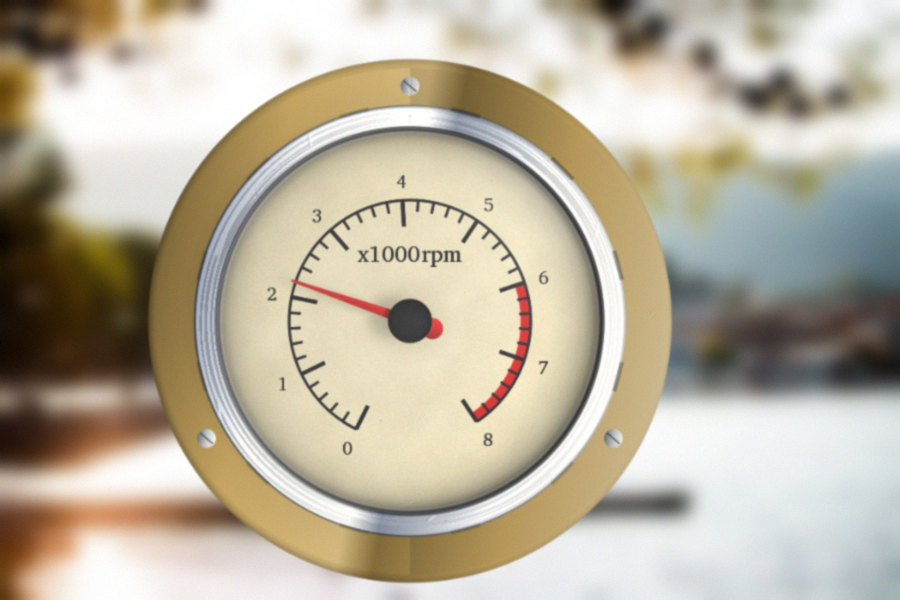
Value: 2200 rpm
